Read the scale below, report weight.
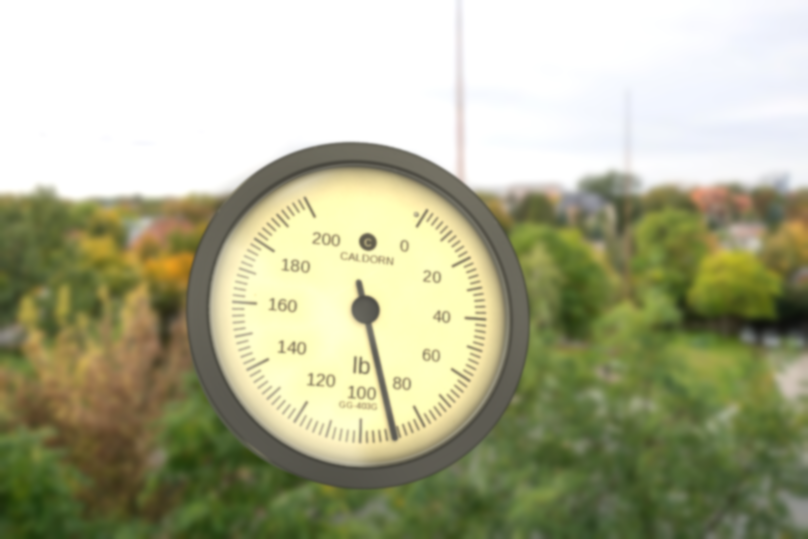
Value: 90 lb
